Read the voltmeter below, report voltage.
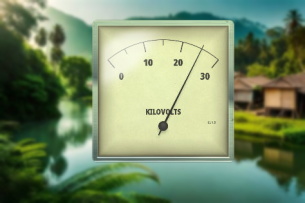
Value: 25 kV
